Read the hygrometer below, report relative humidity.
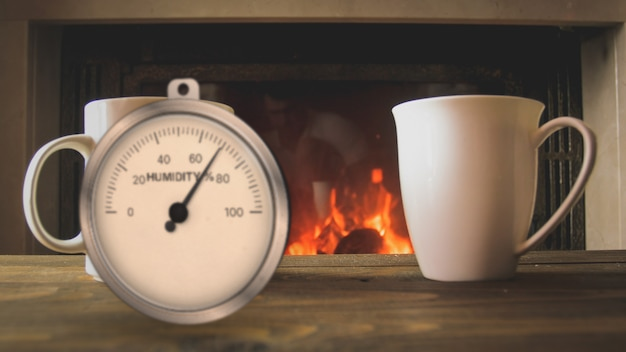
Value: 70 %
